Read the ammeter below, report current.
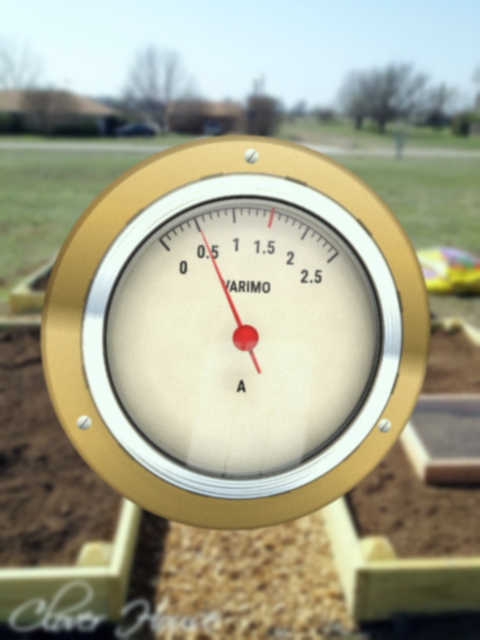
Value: 0.5 A
